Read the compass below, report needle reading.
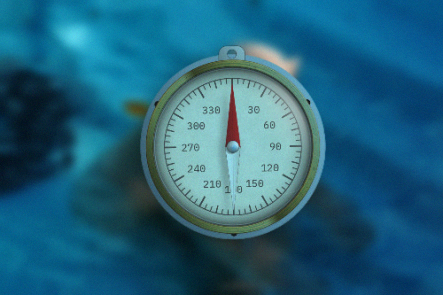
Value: 0 °
